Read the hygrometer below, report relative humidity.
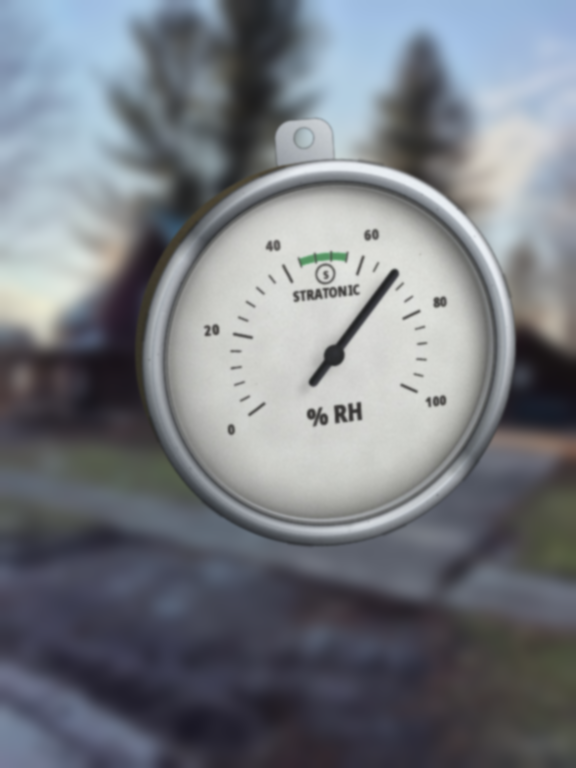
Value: 68 %
